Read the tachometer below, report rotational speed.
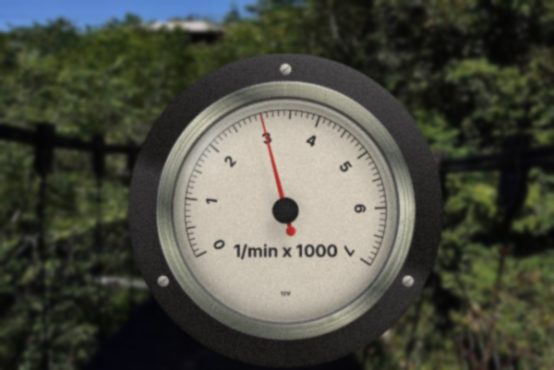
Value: 3000 rpm
